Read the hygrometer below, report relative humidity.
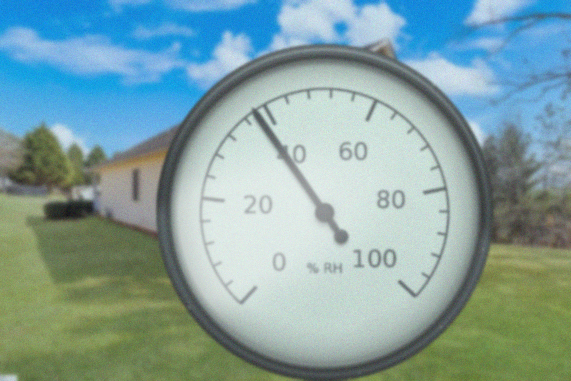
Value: 38 %
